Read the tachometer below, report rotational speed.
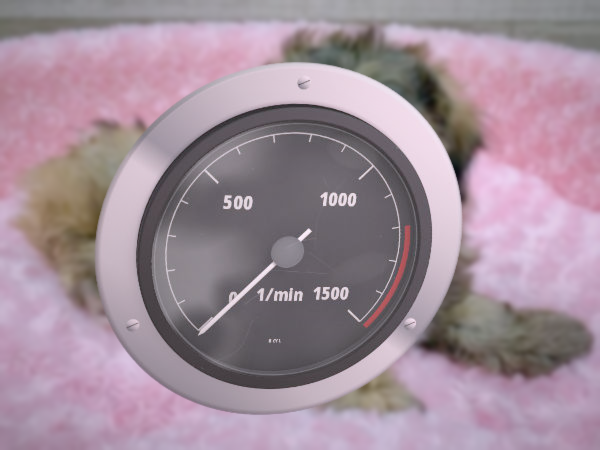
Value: 0 rpm
